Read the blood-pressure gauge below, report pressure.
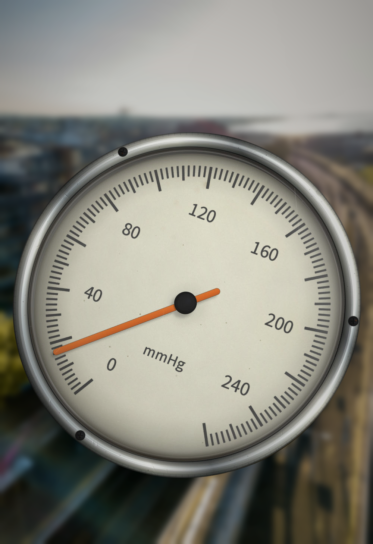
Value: 16 mmHg
